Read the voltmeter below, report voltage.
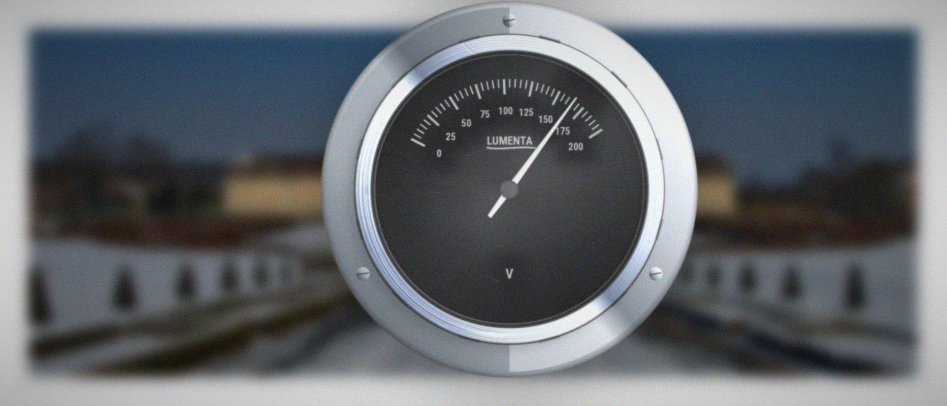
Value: 165 V
